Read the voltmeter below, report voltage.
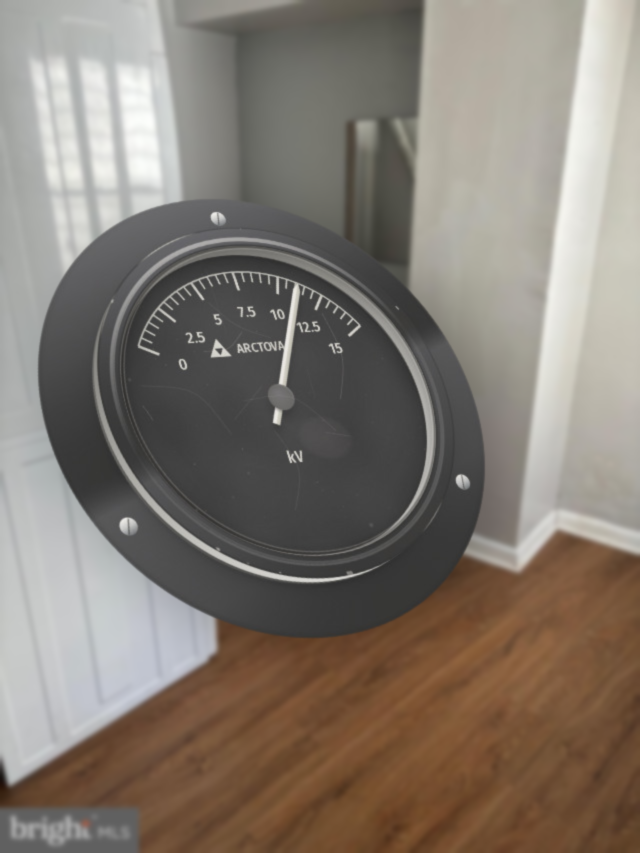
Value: 11 kV
